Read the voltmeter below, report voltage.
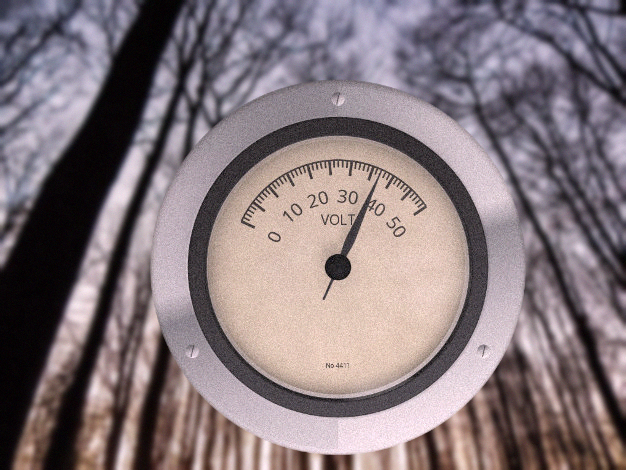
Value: 37 V
